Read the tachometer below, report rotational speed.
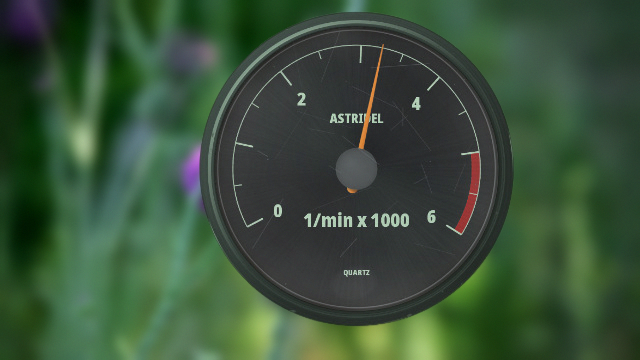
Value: 3250 rpm
